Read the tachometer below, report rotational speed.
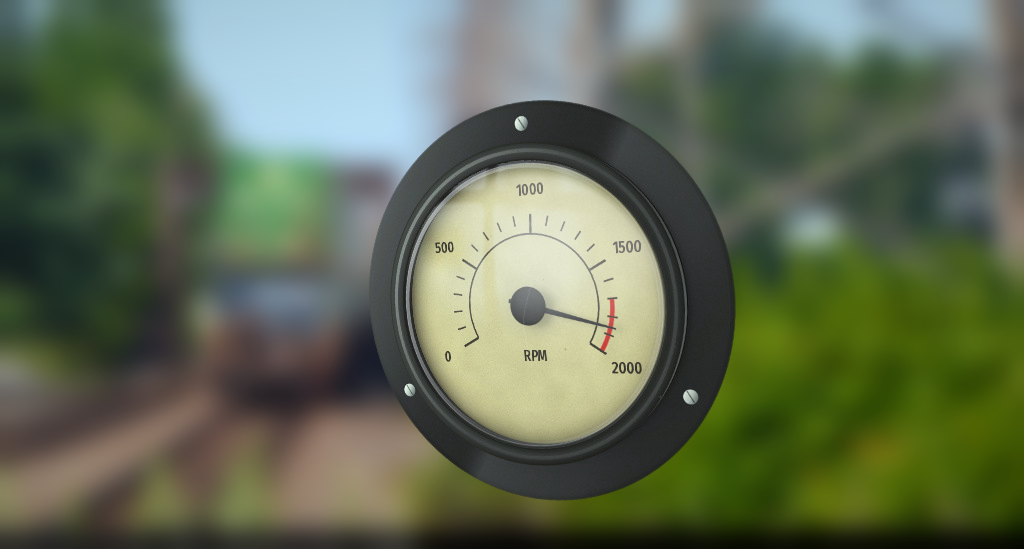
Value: 1850 rpm
